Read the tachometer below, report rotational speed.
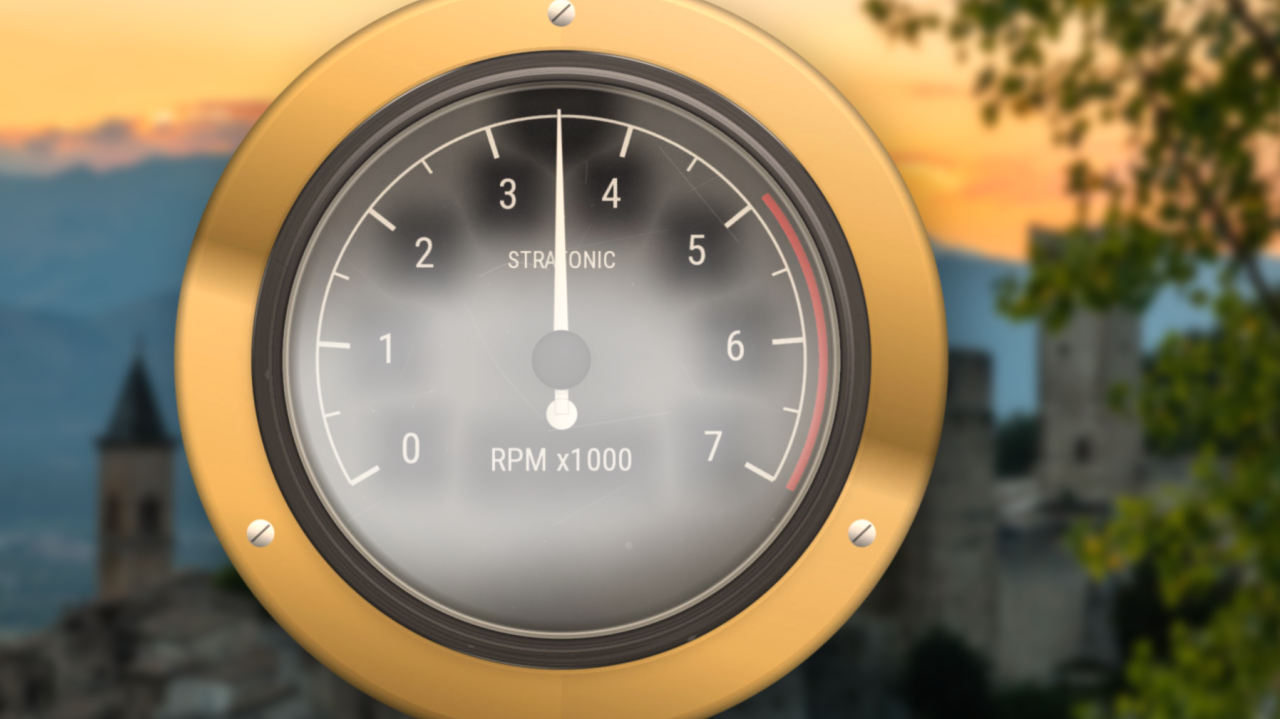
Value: 3500 rpm
